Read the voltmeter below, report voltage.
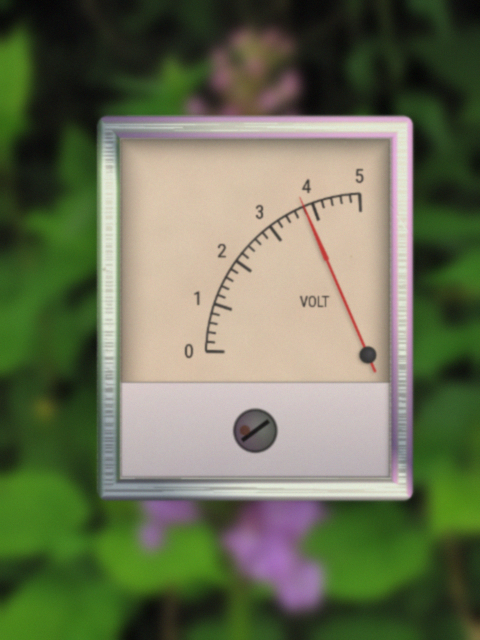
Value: 3.8 V
